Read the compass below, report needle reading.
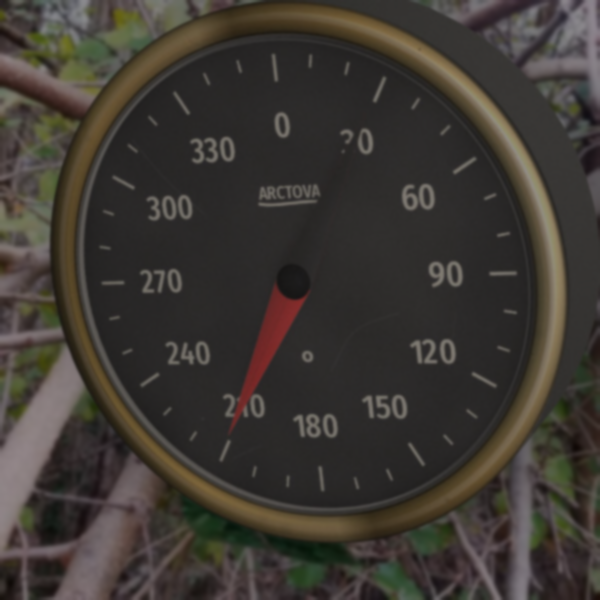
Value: 210 °
